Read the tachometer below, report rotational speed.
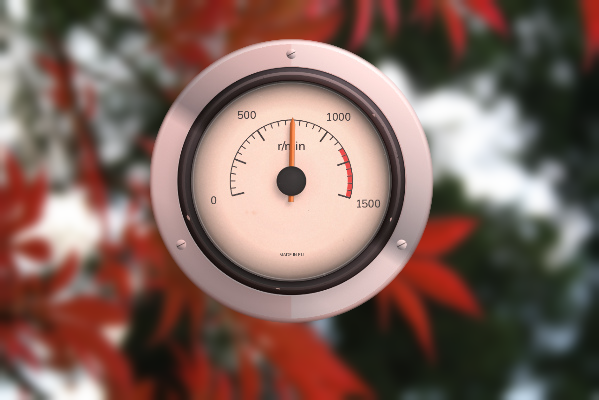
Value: 750 rpm
